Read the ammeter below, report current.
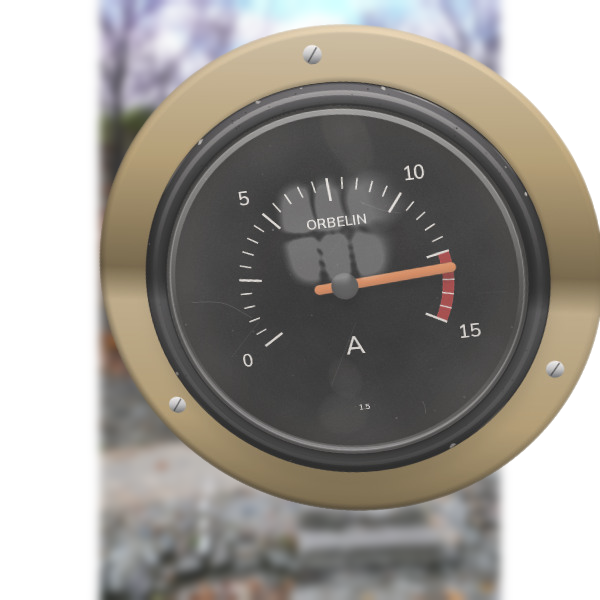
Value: 13 A
